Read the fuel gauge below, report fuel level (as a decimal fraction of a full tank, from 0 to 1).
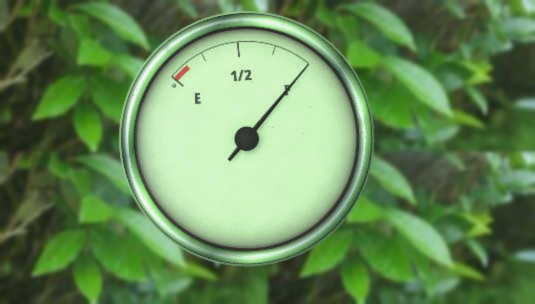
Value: 1
